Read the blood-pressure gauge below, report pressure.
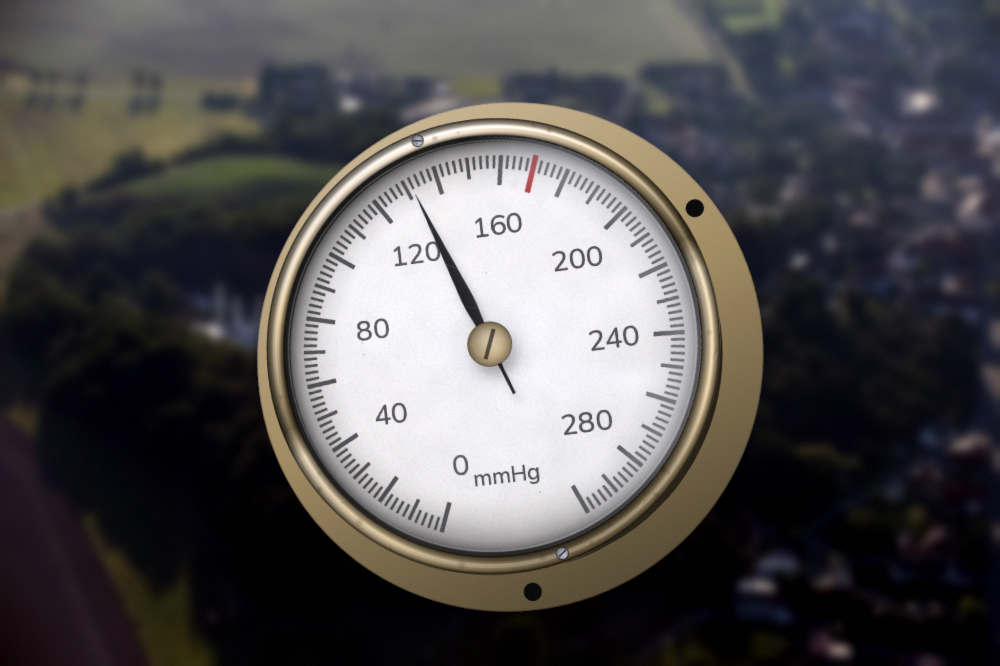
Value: 132 mmHg
